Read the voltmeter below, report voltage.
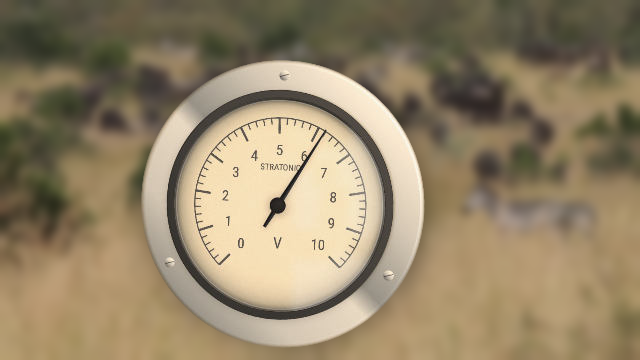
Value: 6.2 V
